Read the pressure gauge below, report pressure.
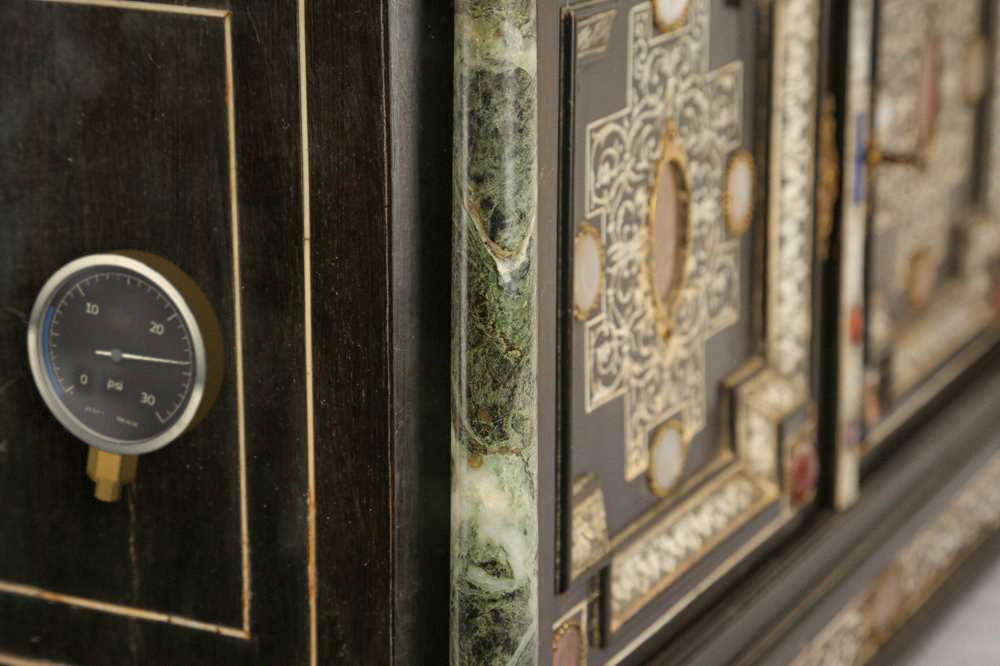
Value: 24 psi
